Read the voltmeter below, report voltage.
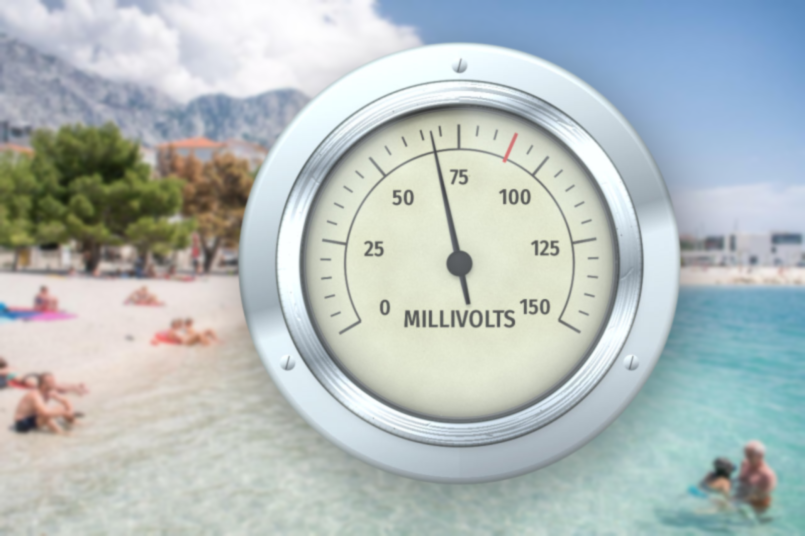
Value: 67.5 mV
